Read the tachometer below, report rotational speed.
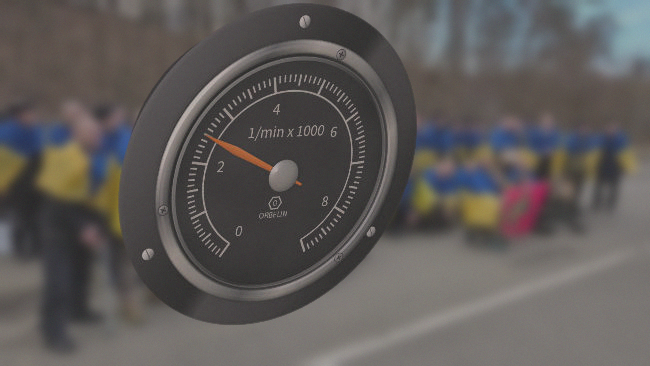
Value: 2500 rpm
